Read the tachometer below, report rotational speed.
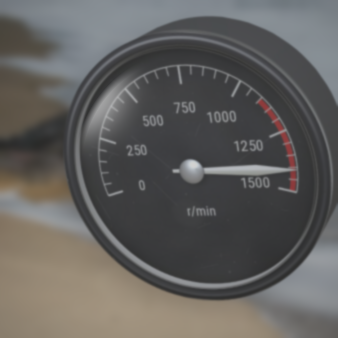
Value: 1400 rpm
